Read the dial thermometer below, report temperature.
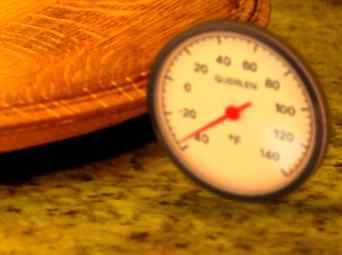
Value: -36 °F
